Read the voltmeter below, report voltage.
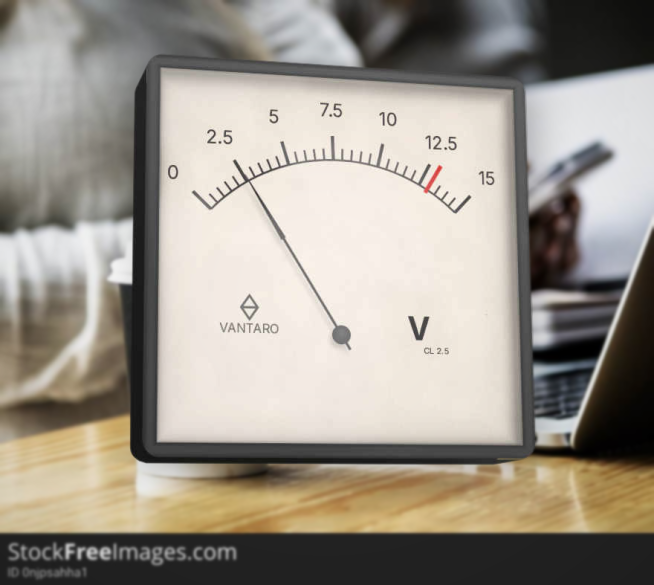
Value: 2.5 V
